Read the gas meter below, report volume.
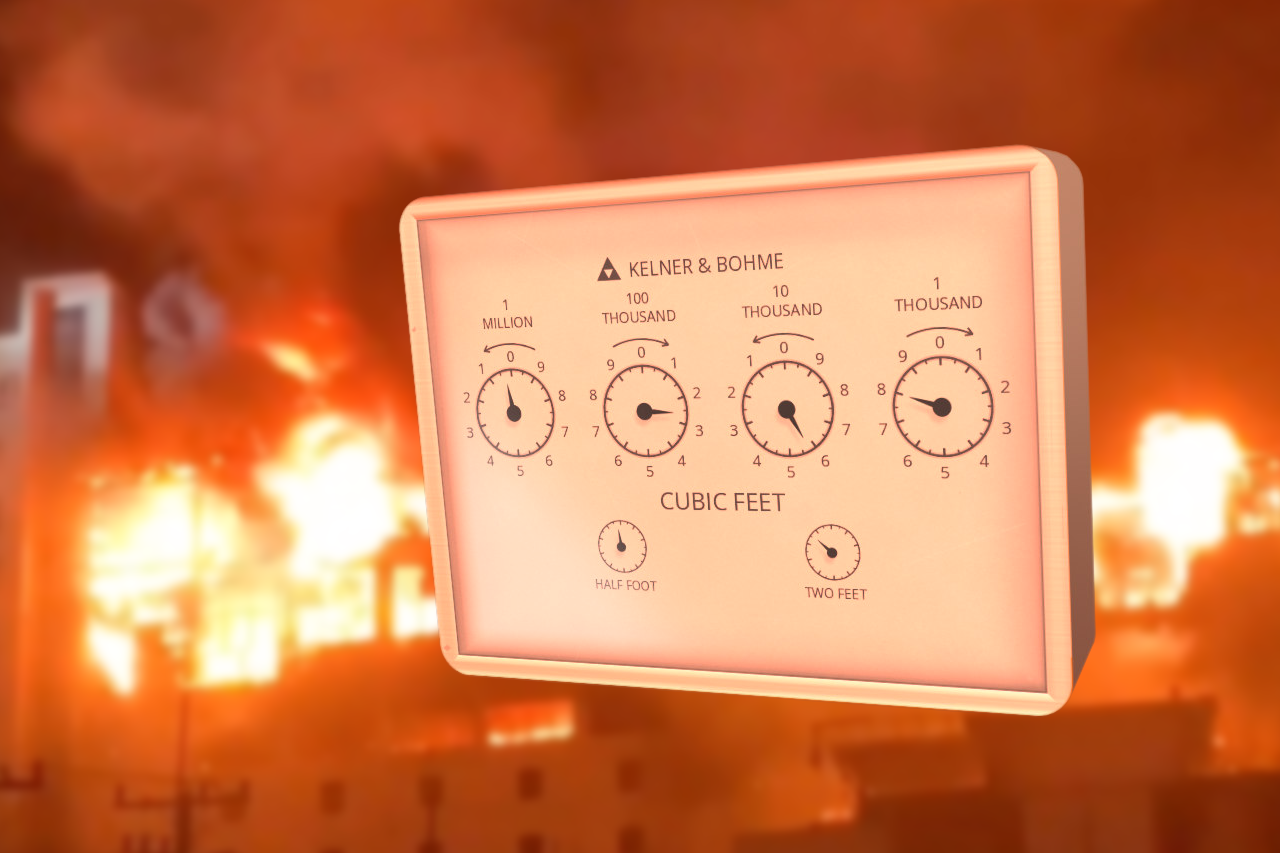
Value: 25800 ft³
